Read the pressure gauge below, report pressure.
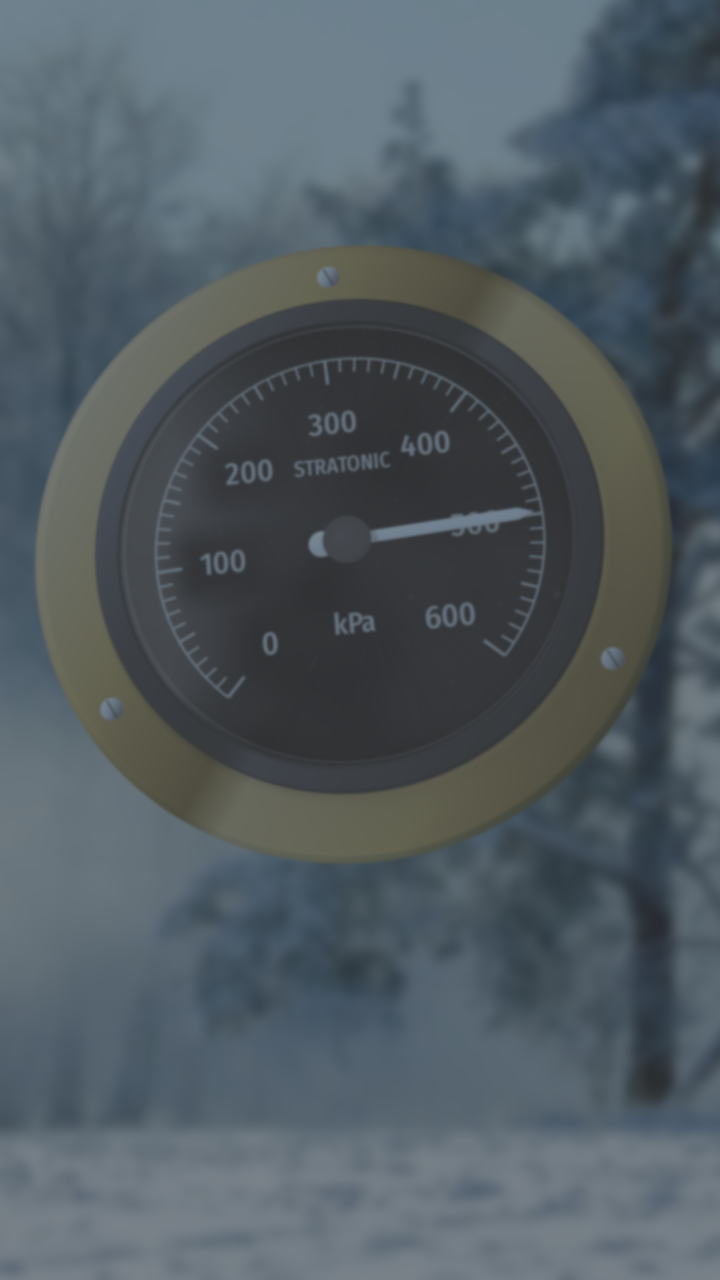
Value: 500 kPa
